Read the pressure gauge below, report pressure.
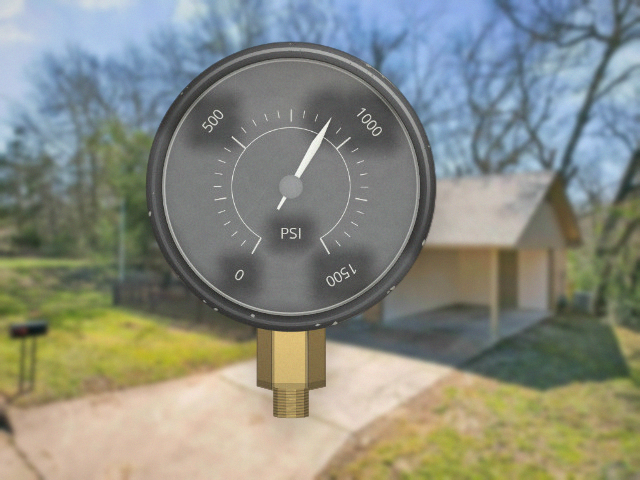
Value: 900 psi
